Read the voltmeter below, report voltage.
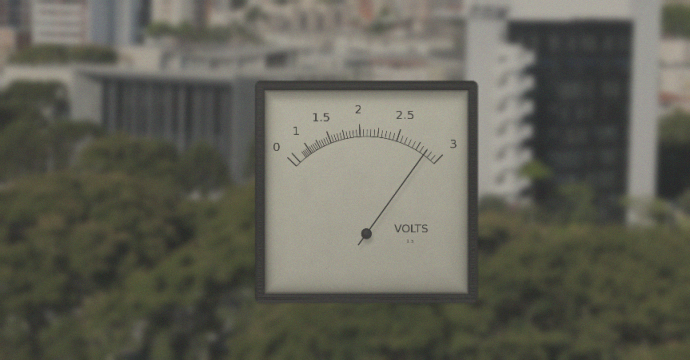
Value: 2.85 V
